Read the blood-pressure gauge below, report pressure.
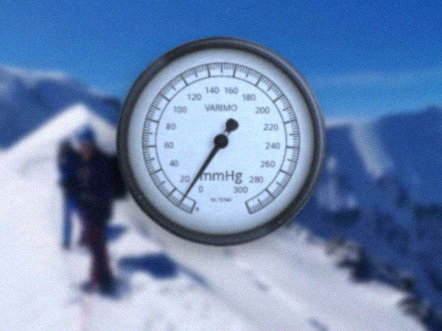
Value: 10 mmHg
